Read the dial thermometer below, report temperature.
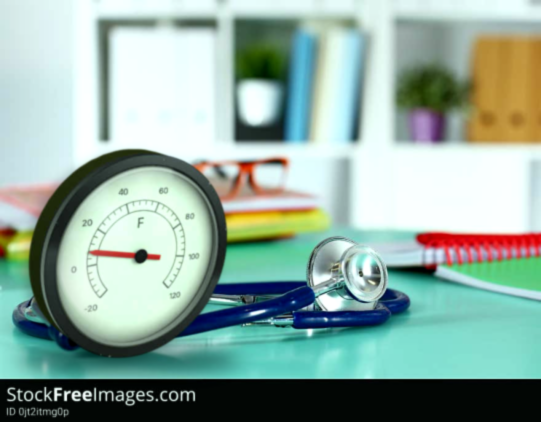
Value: 8 °F
